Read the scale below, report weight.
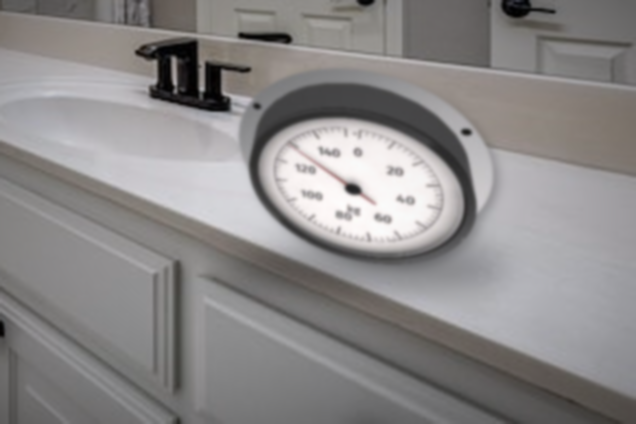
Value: 130 kg
